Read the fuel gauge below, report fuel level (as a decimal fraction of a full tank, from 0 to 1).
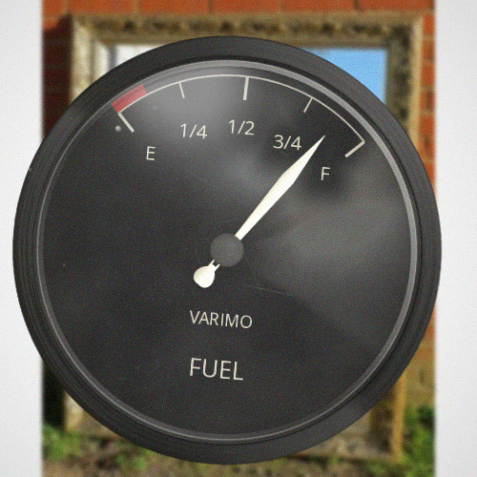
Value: 0.875
